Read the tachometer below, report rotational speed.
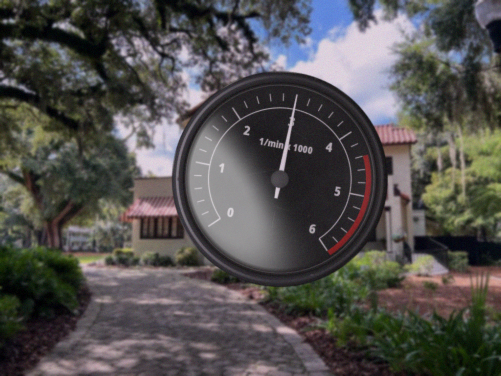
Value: 3000 rpm
